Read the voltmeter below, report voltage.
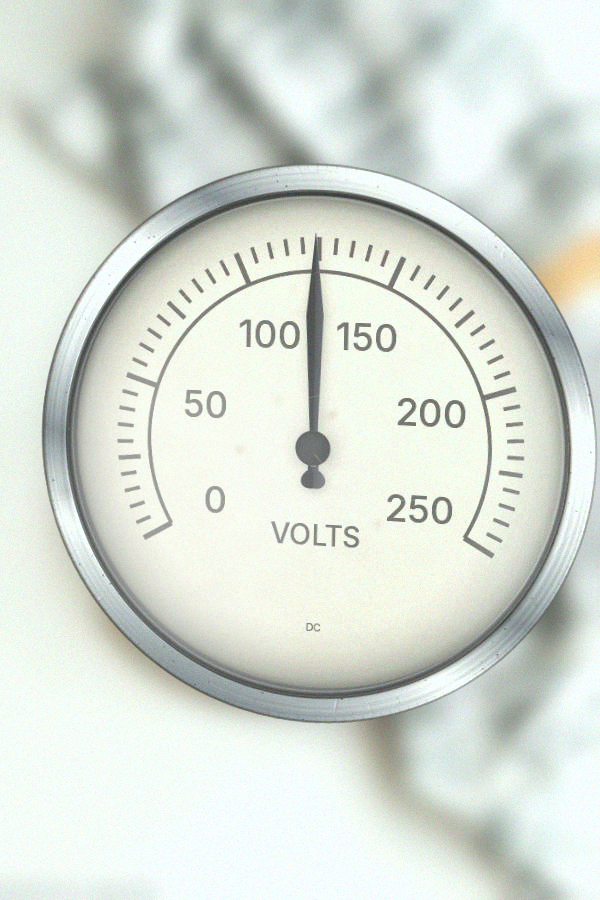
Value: 125 V
